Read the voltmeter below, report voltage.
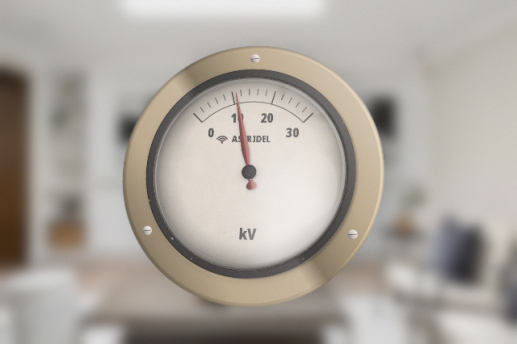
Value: 11 kV
